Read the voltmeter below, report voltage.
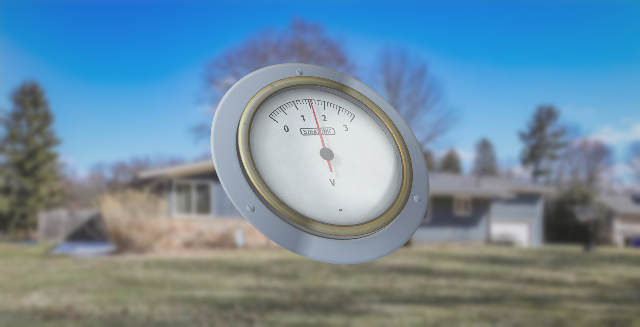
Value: 1.5 V
